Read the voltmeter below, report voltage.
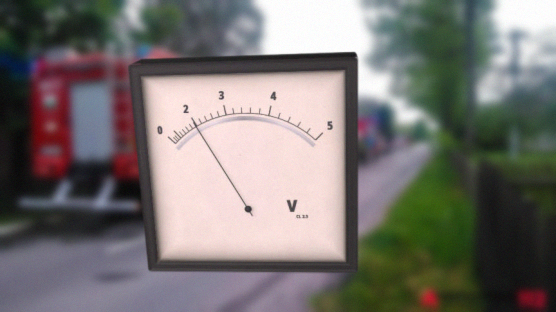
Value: 2 V
